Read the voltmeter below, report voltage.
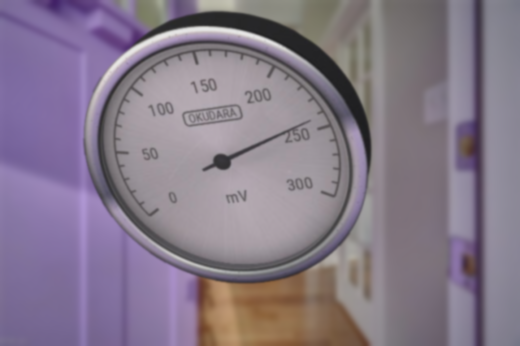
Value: 240 mV
